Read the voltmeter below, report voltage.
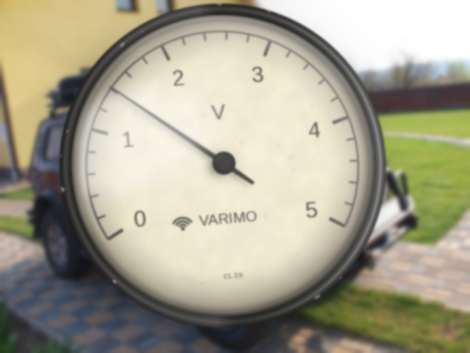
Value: 1.4 V
